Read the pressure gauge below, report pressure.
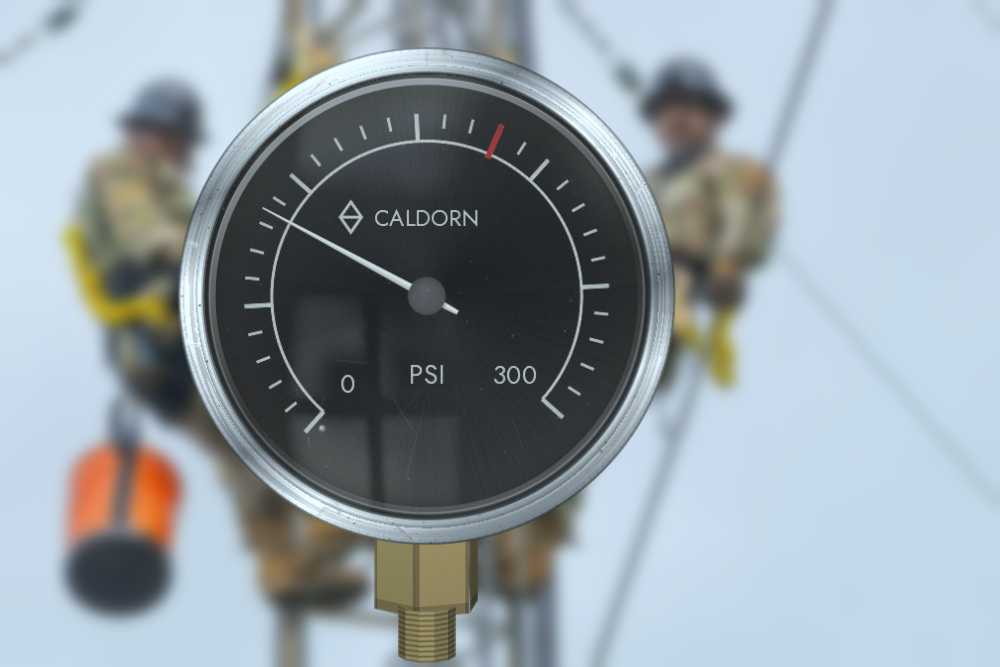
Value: 85 psi
